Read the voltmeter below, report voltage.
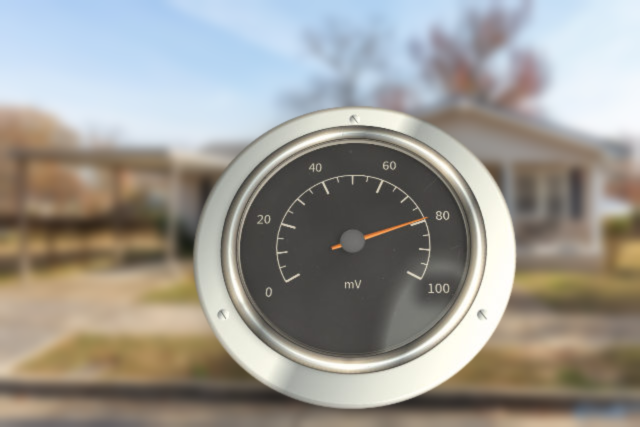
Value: 80 mV
